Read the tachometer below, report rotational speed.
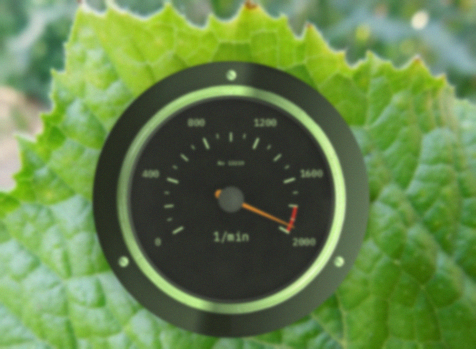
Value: 1950 rpm
